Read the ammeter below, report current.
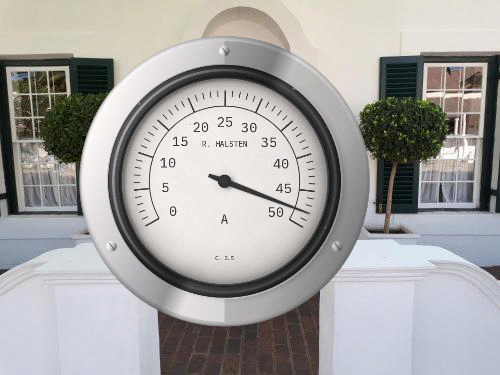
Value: 48 A
